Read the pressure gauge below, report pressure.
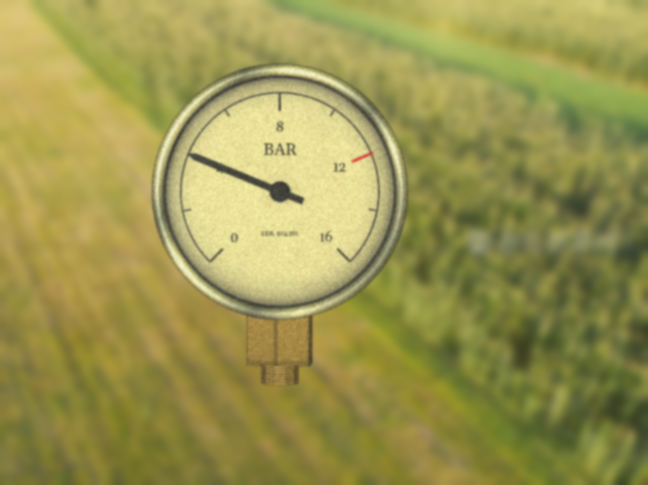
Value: 4 bar
